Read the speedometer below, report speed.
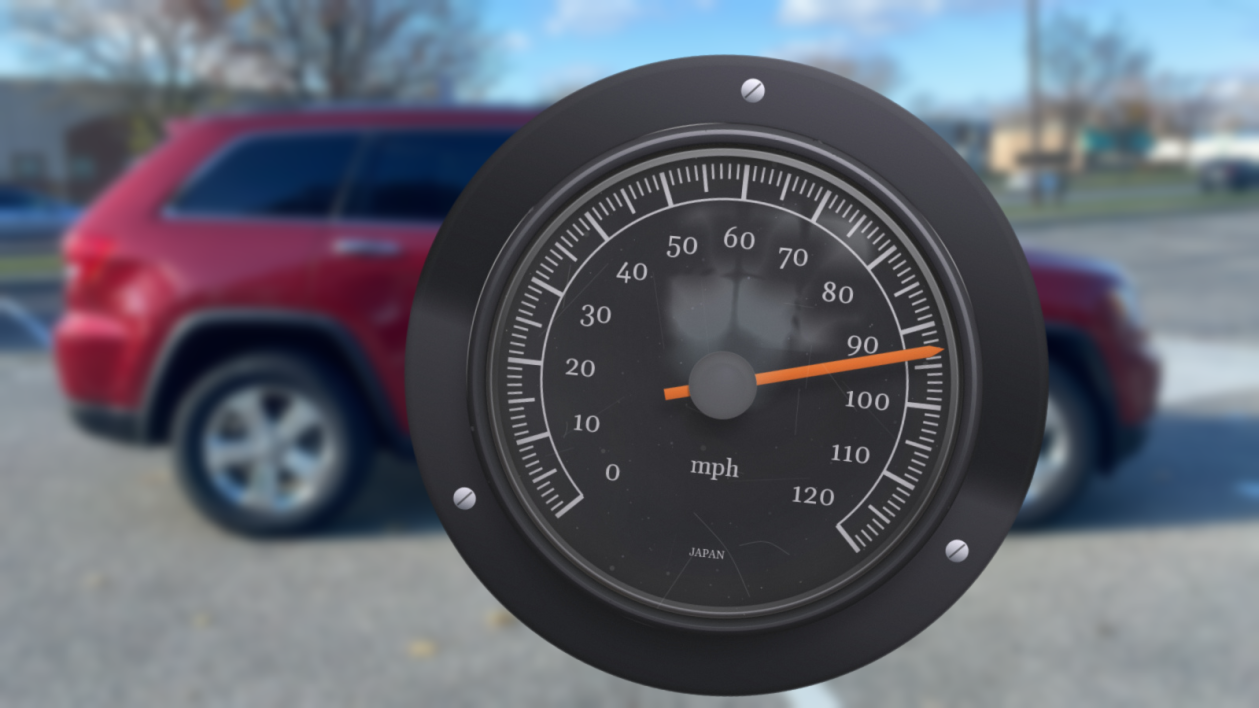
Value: 93 mph
